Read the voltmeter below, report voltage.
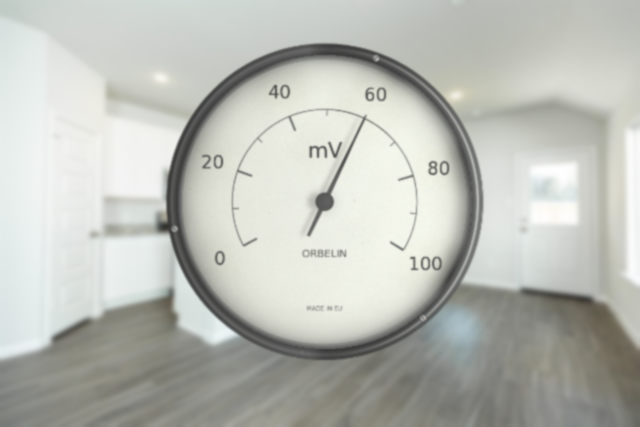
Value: 60 mV
